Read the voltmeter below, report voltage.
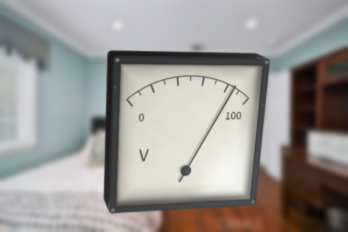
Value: 85 V
